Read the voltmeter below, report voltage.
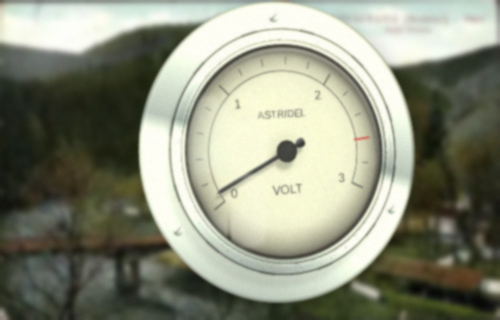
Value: 0.1 V
